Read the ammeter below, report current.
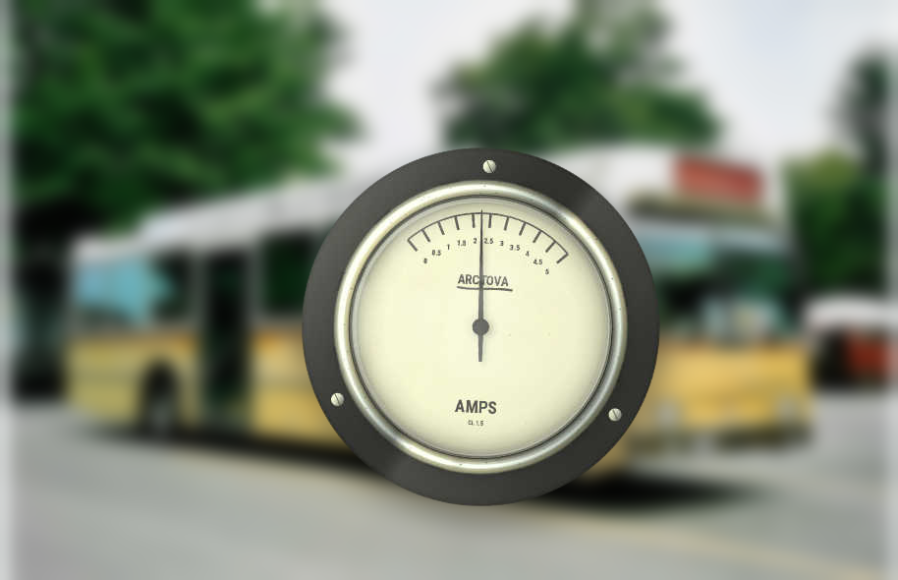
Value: 2.25 A
